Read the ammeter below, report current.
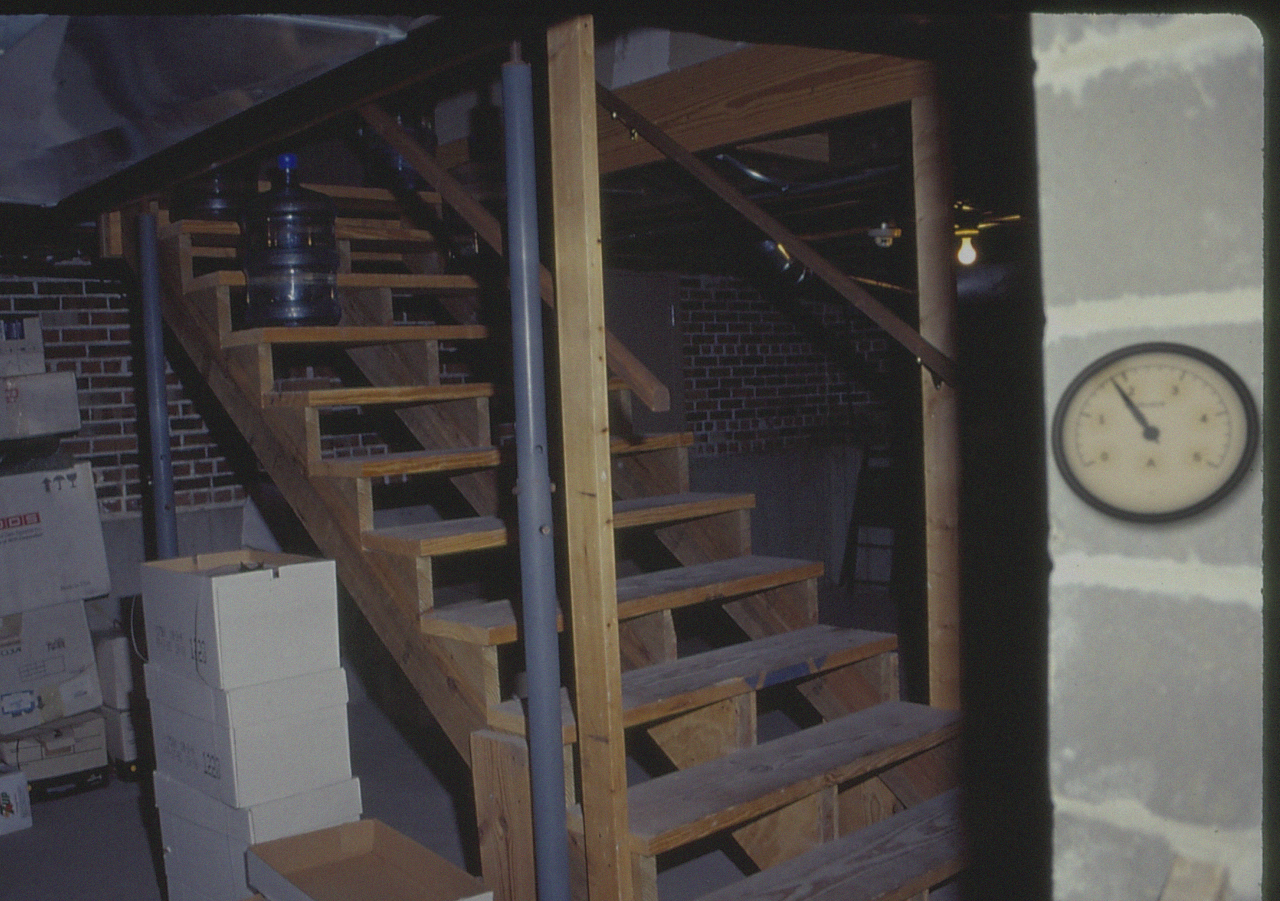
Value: 1.8 A
